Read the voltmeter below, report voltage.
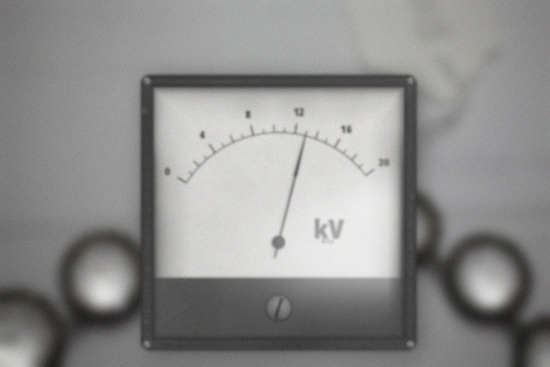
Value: 13 kV
